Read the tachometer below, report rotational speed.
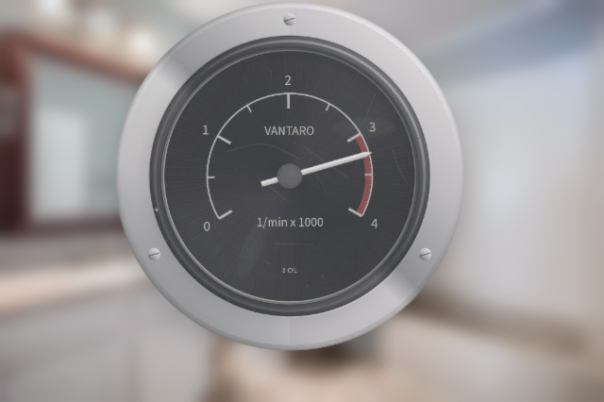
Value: 3250 rpm
